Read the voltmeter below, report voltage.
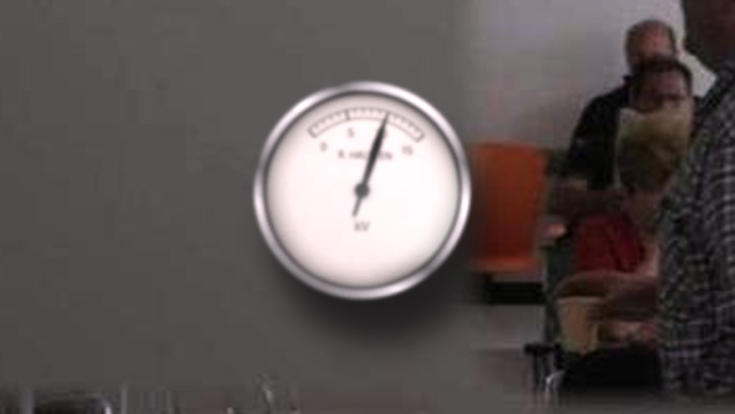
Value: 10 kV
